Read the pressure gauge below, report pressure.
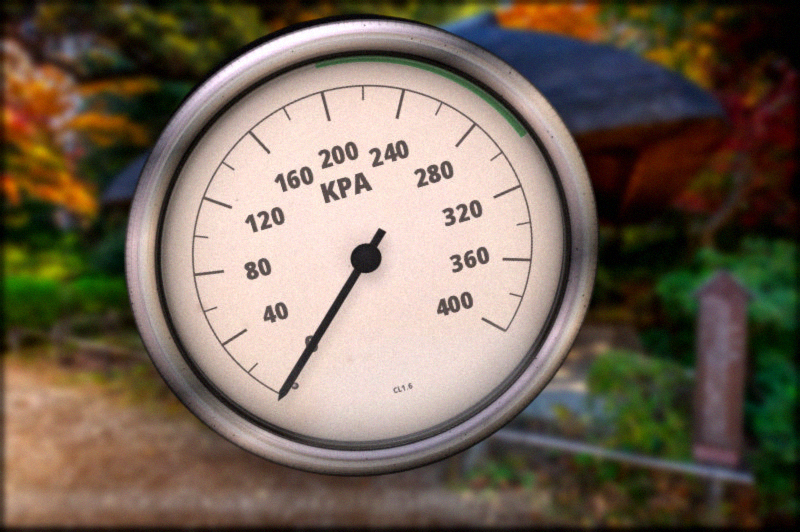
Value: 0 kPa
